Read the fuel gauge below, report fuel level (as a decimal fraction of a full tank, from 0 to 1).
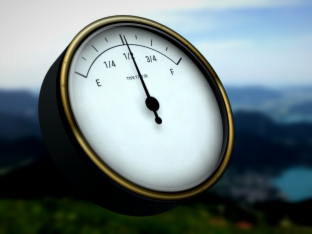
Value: 0.5
